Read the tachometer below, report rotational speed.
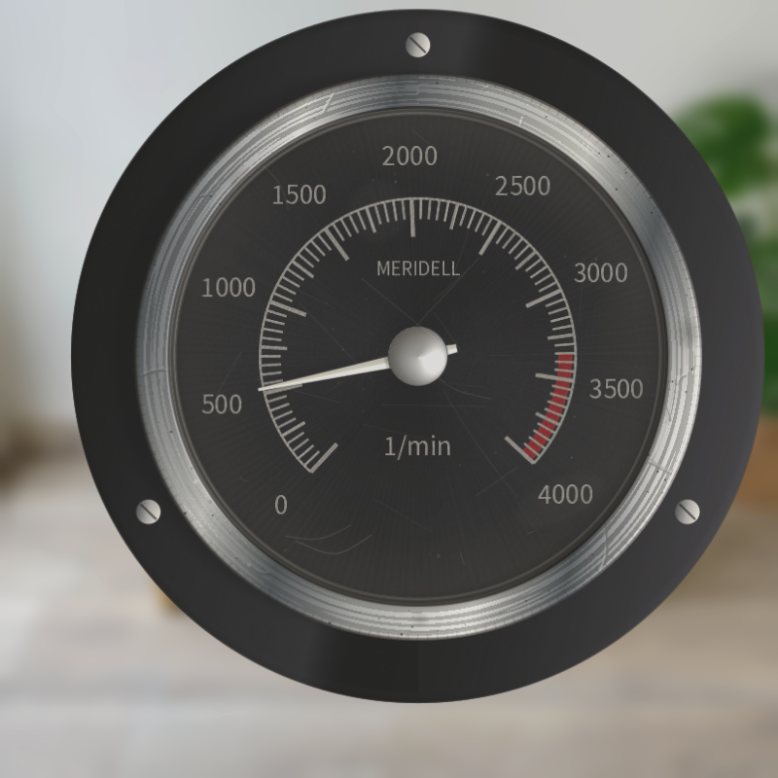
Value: 525 rpm
